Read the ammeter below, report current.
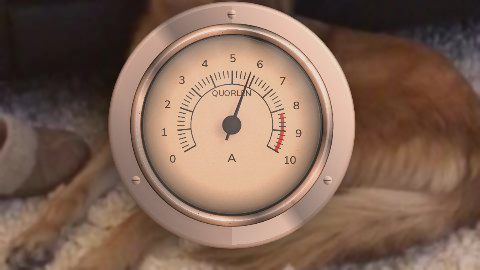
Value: 5.8 A
